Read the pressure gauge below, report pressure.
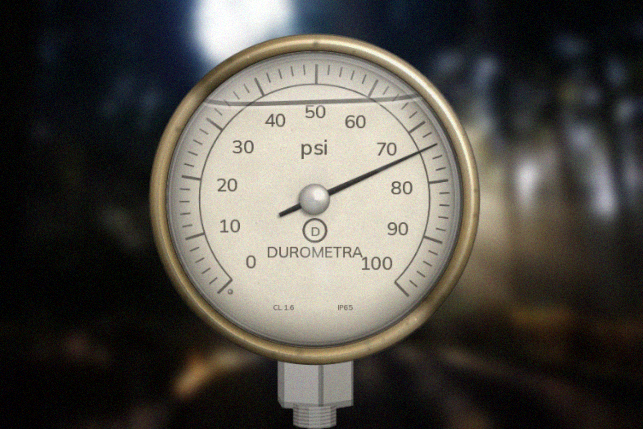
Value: 74 psi
